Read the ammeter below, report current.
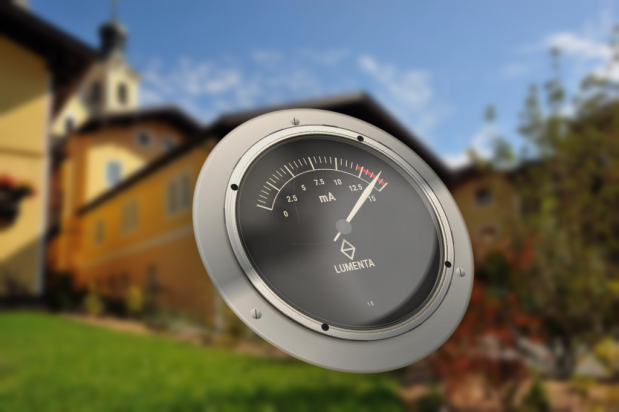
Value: 14 mA
